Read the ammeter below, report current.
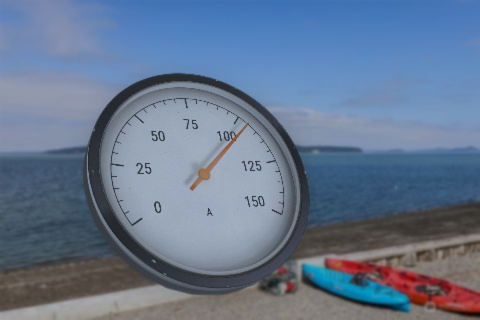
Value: 105 A
